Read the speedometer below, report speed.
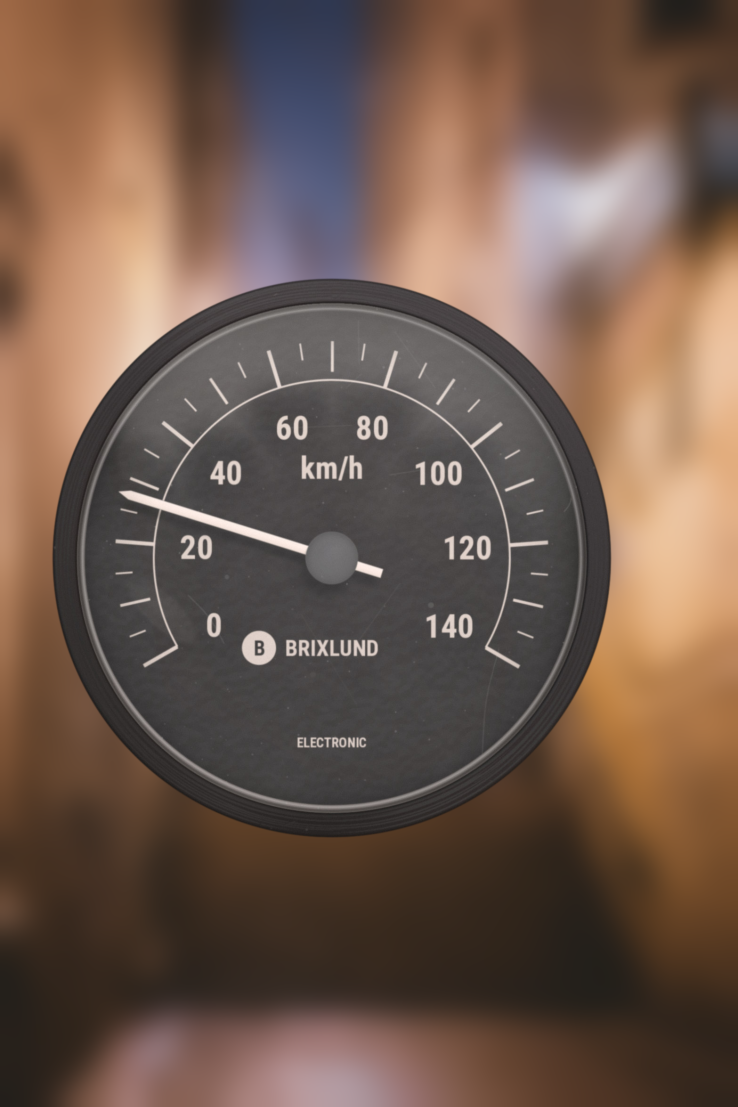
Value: 27.5 km/h
